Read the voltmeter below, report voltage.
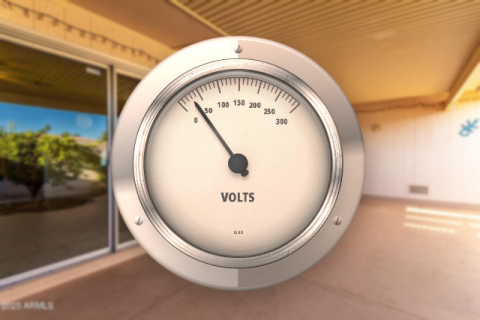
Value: 30 V
